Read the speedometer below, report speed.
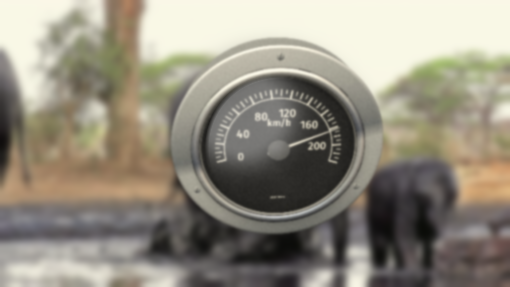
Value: 180 km/h
